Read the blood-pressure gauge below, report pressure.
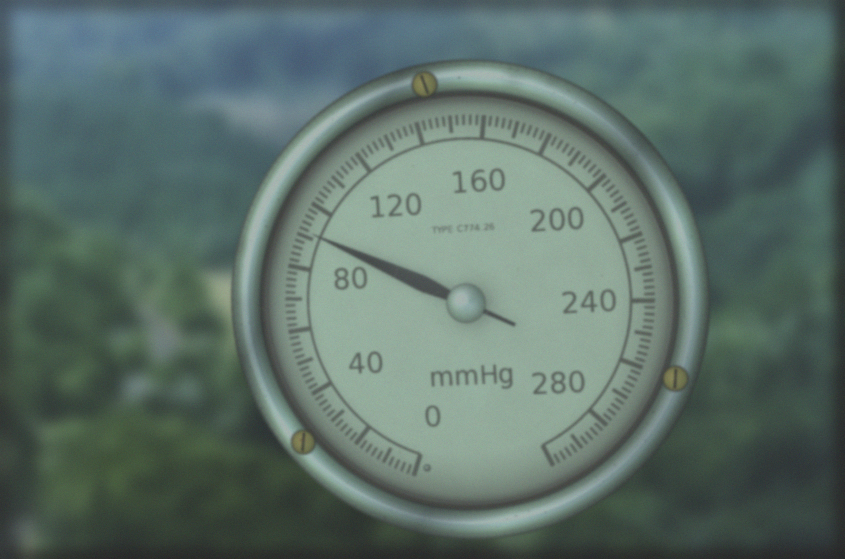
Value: 92 mmHg
